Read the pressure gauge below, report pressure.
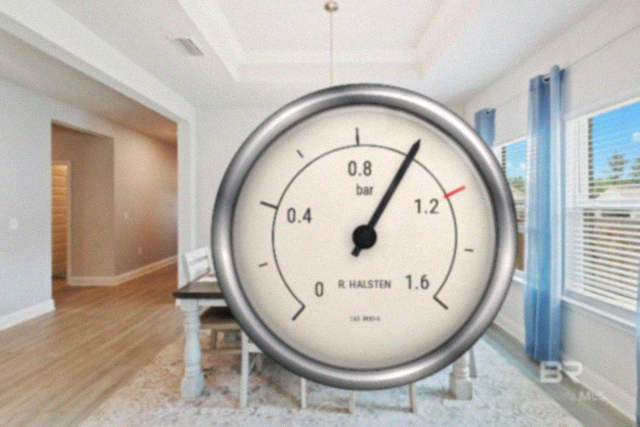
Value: 1 bar
